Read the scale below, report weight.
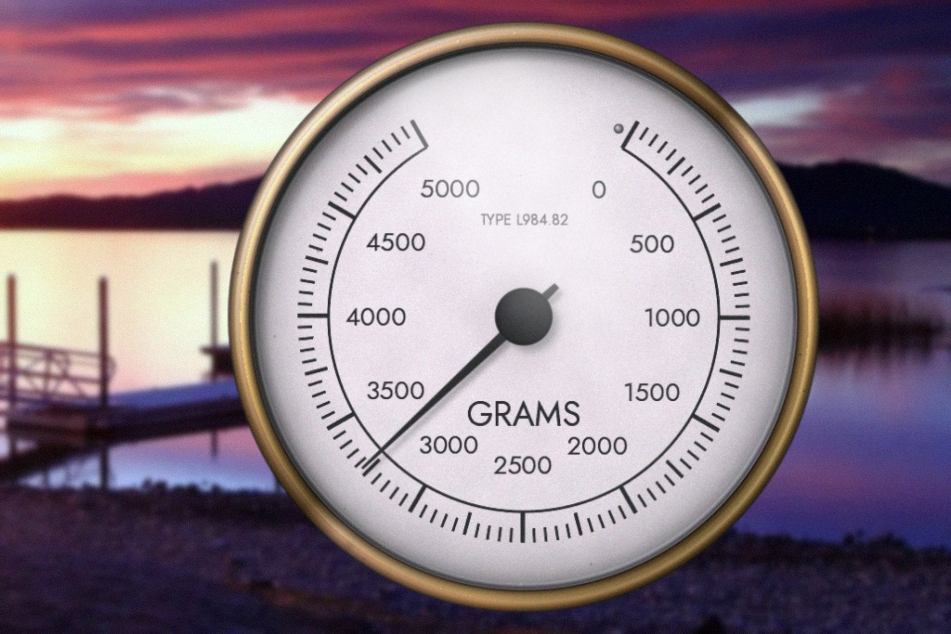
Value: 3275 g
